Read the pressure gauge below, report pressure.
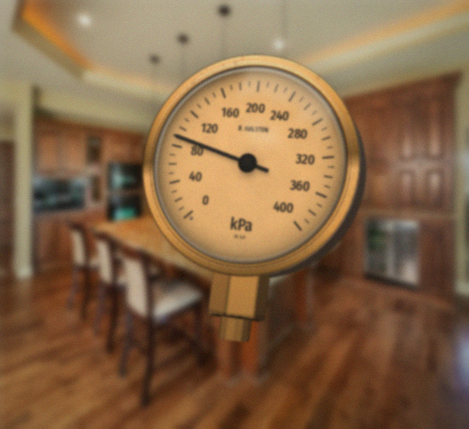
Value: 90 kPa
